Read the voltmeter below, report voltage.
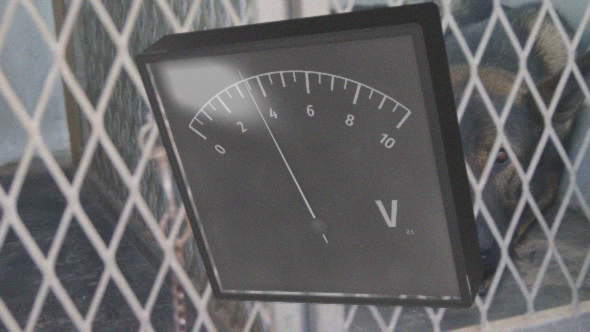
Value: 3.5 V
